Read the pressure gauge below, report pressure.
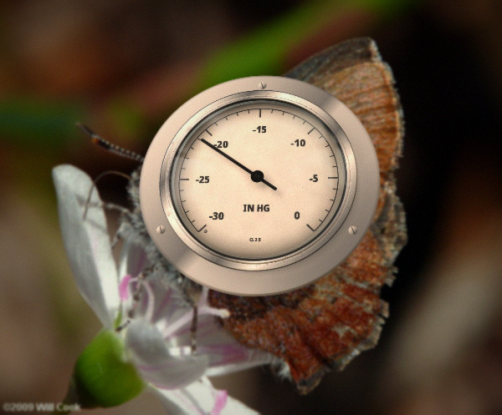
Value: -21 inHg
